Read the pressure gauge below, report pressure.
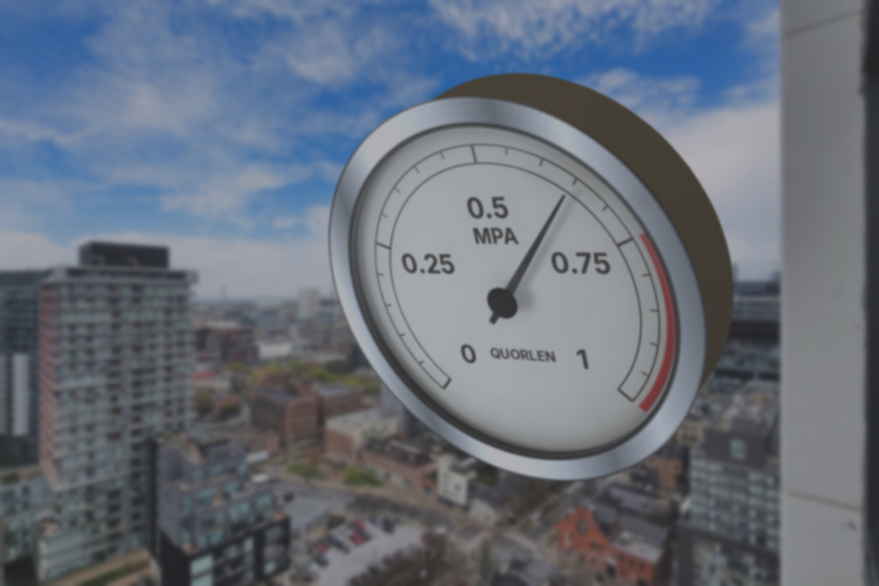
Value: 0.65 MPa
